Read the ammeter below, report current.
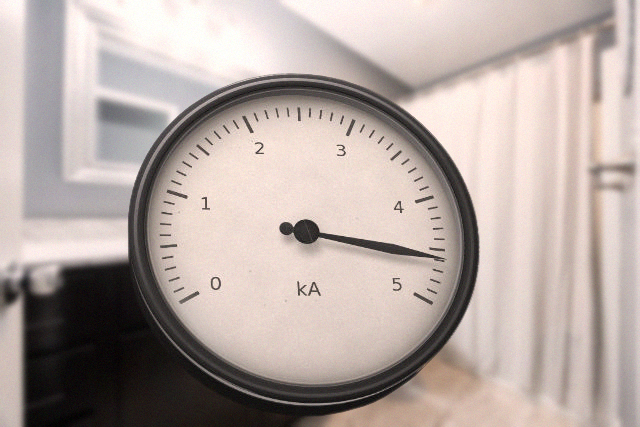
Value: 4.6 kA
